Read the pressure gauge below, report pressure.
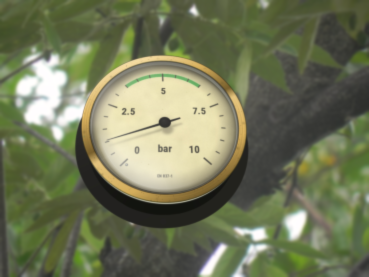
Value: 1 bar
